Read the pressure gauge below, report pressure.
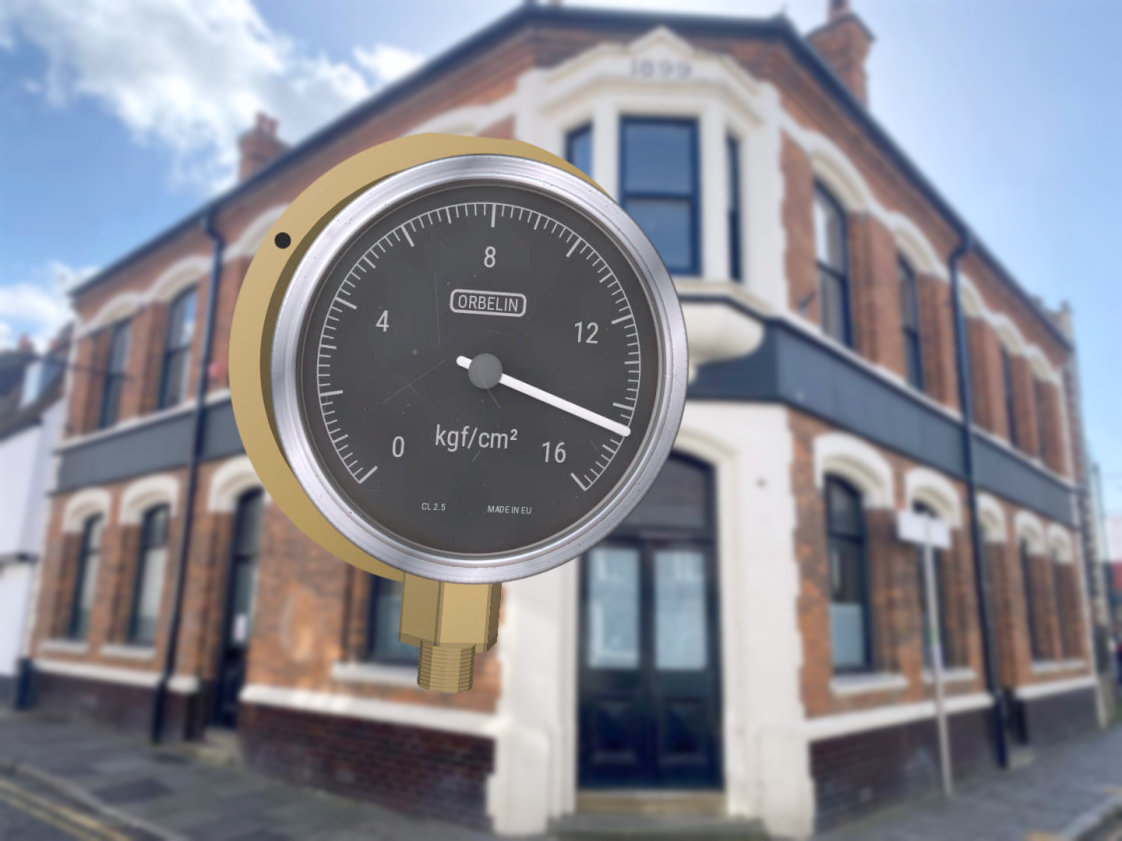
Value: 14.5 kg/cm²
